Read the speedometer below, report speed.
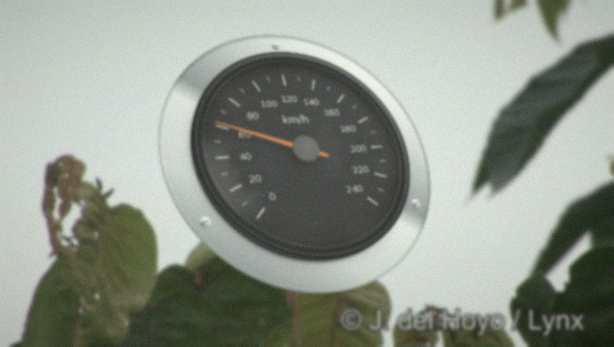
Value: 60 km/h
